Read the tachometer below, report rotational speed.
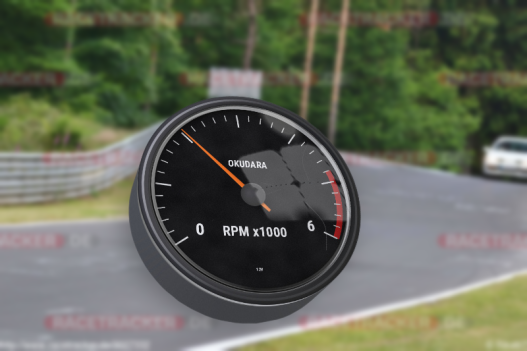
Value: 2000 rpm
